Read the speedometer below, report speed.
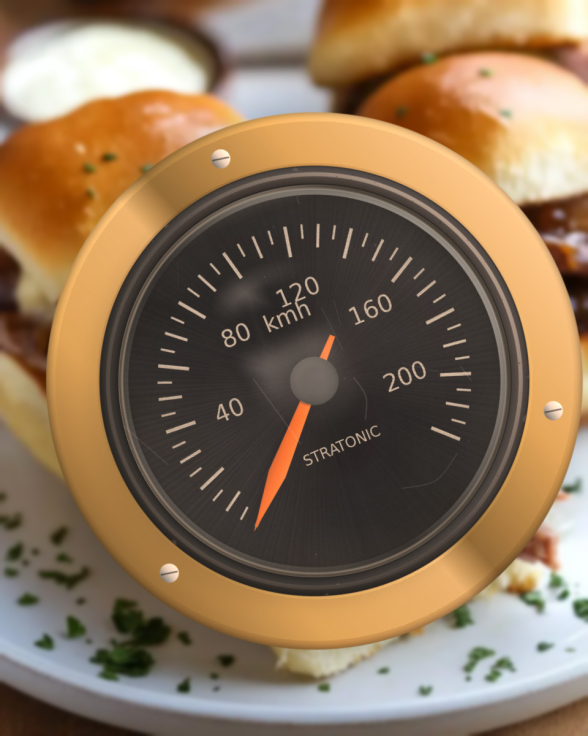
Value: 0 km/h
